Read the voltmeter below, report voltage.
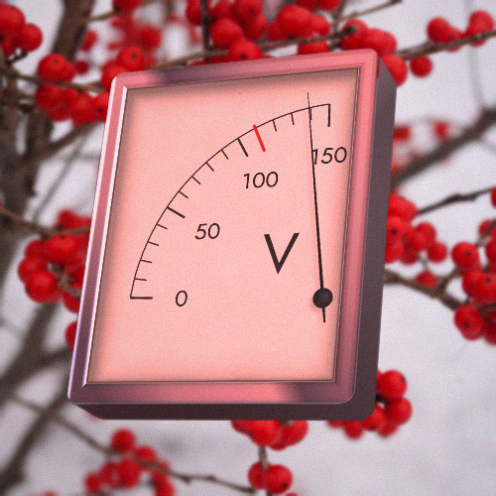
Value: 140 V
